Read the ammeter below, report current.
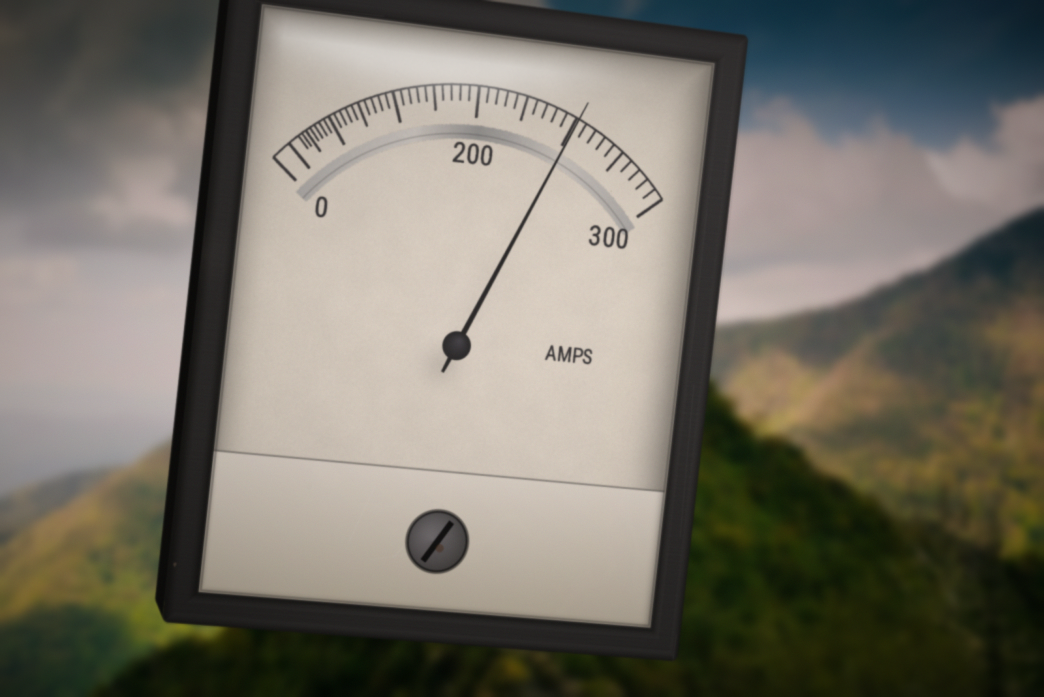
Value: 250 A
